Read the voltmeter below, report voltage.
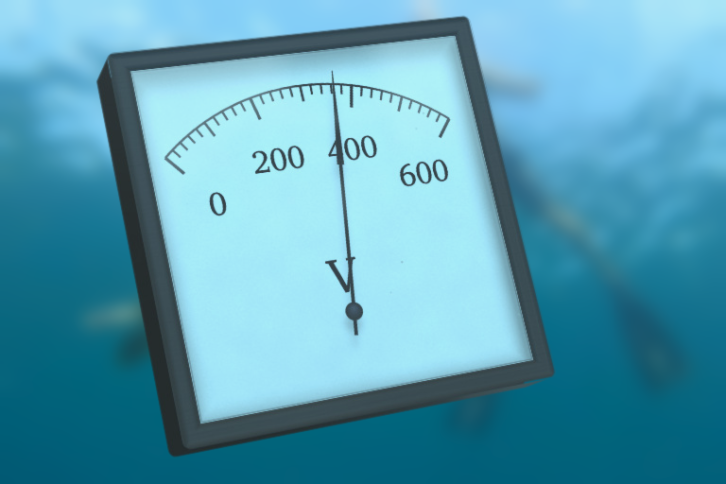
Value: 360 V
